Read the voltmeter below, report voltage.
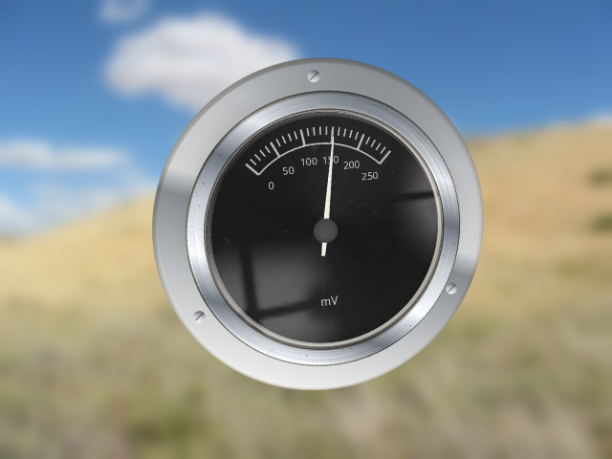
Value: 150 mV
